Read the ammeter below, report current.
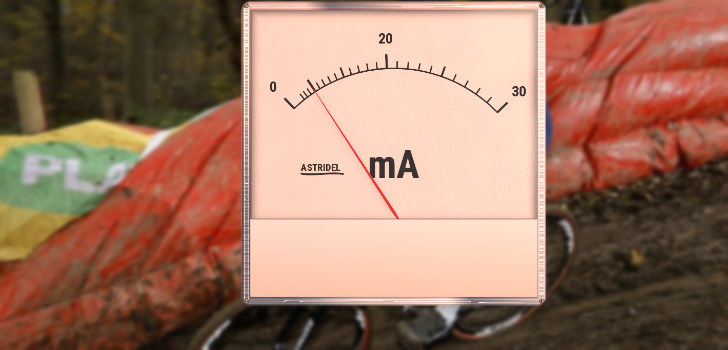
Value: 10 mA
